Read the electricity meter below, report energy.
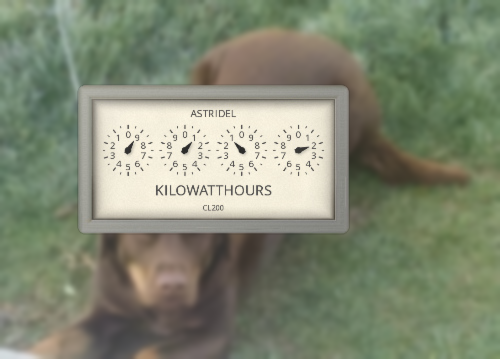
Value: 9112 kWh
